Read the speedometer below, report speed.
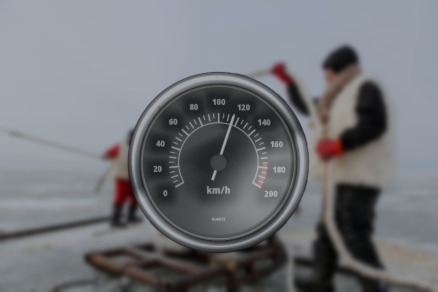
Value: 115 km/h
